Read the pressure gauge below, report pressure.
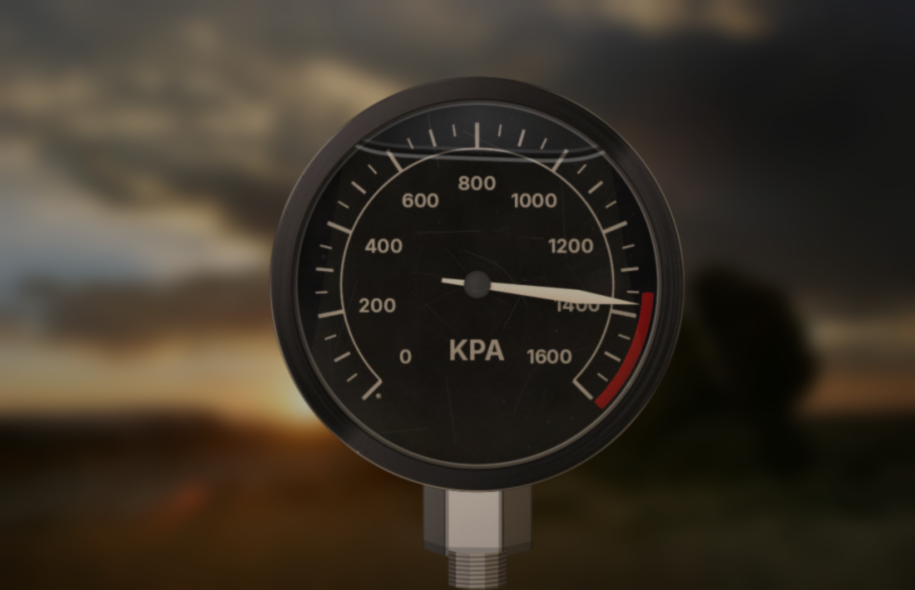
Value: 1375 kPa
